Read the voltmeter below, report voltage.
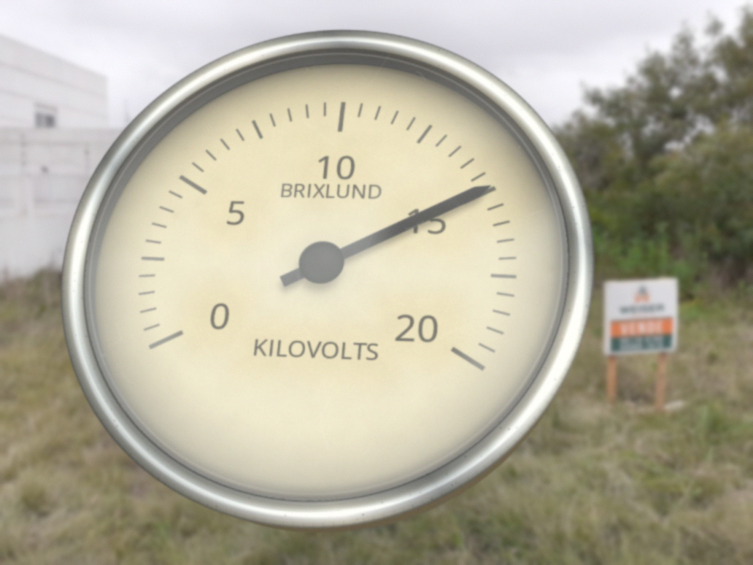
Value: 15 kV
